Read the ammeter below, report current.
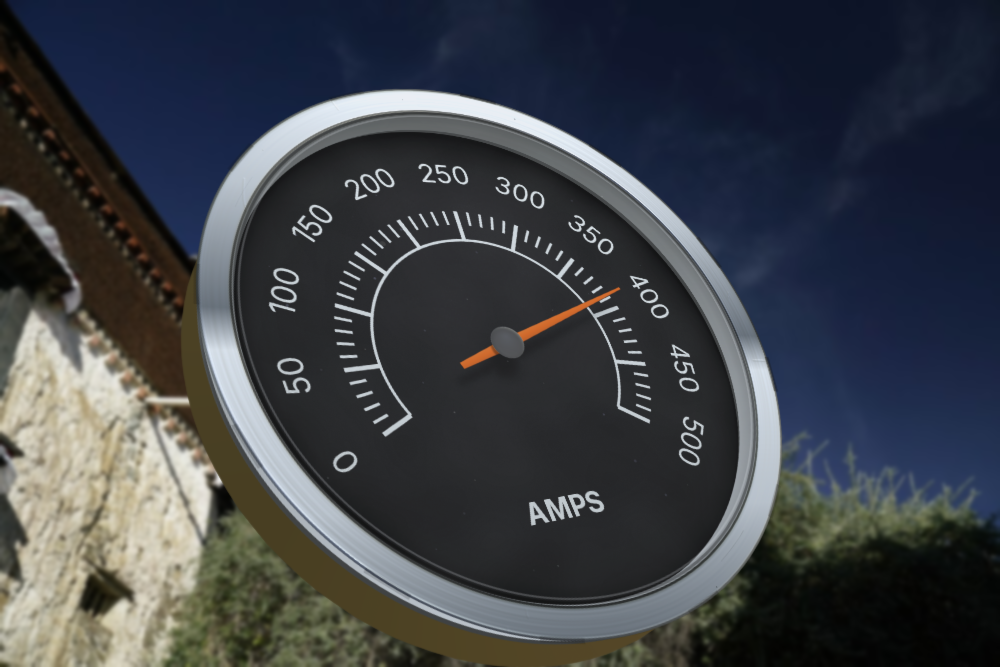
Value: 390 A
